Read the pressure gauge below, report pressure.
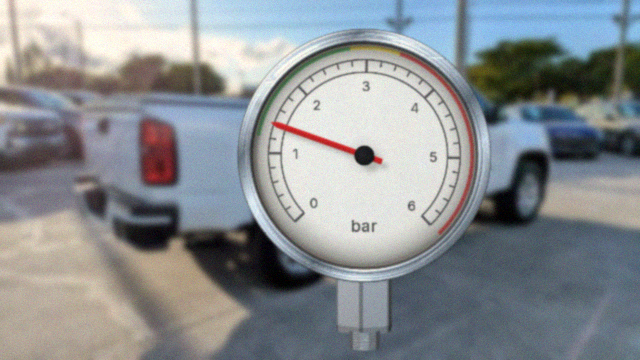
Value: 1.4 bar
